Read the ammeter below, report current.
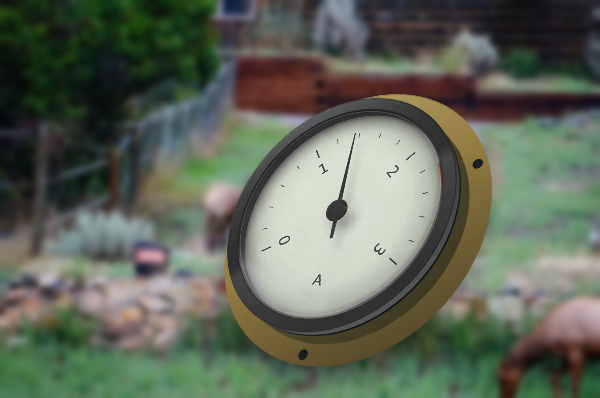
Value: 1.4 A
